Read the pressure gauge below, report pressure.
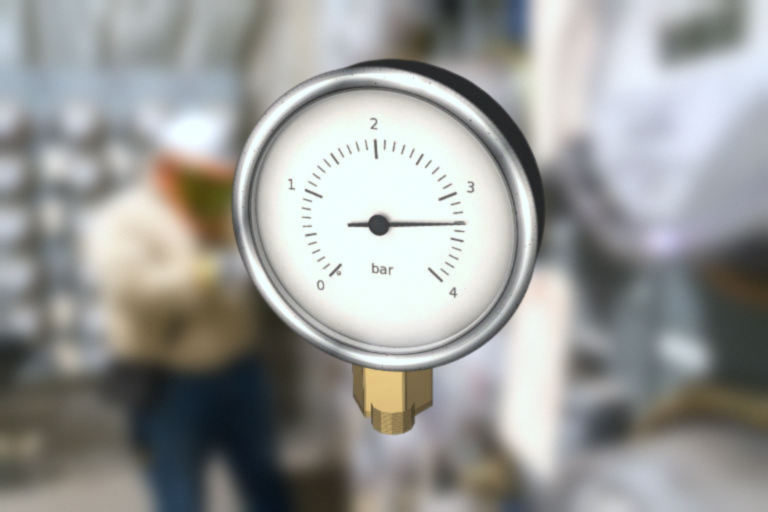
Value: 3.3 bar
